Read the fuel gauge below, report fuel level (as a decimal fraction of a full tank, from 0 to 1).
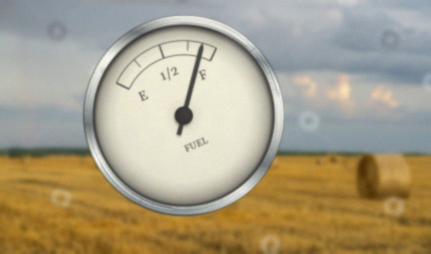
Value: 0.875
